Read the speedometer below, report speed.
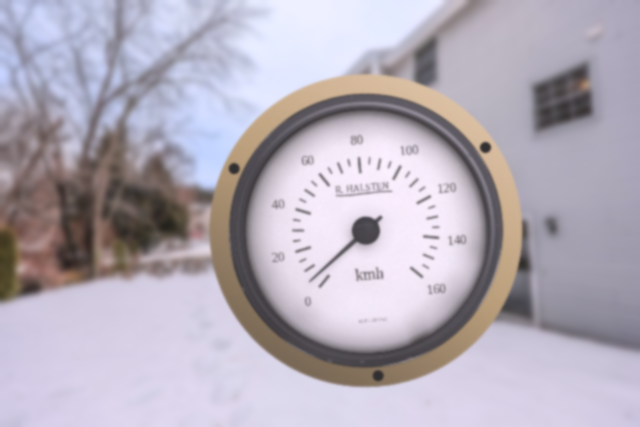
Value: 5 km/h
